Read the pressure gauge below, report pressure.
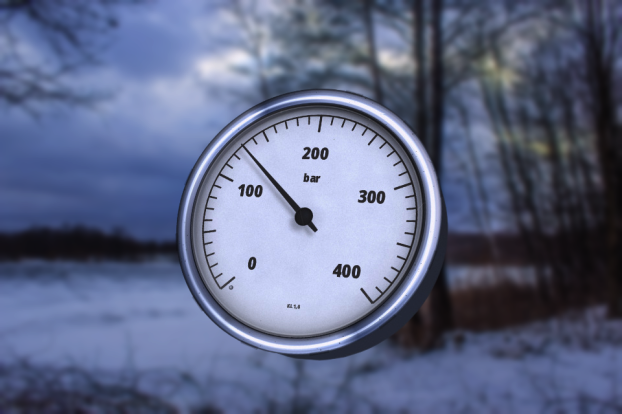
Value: 130 bar
